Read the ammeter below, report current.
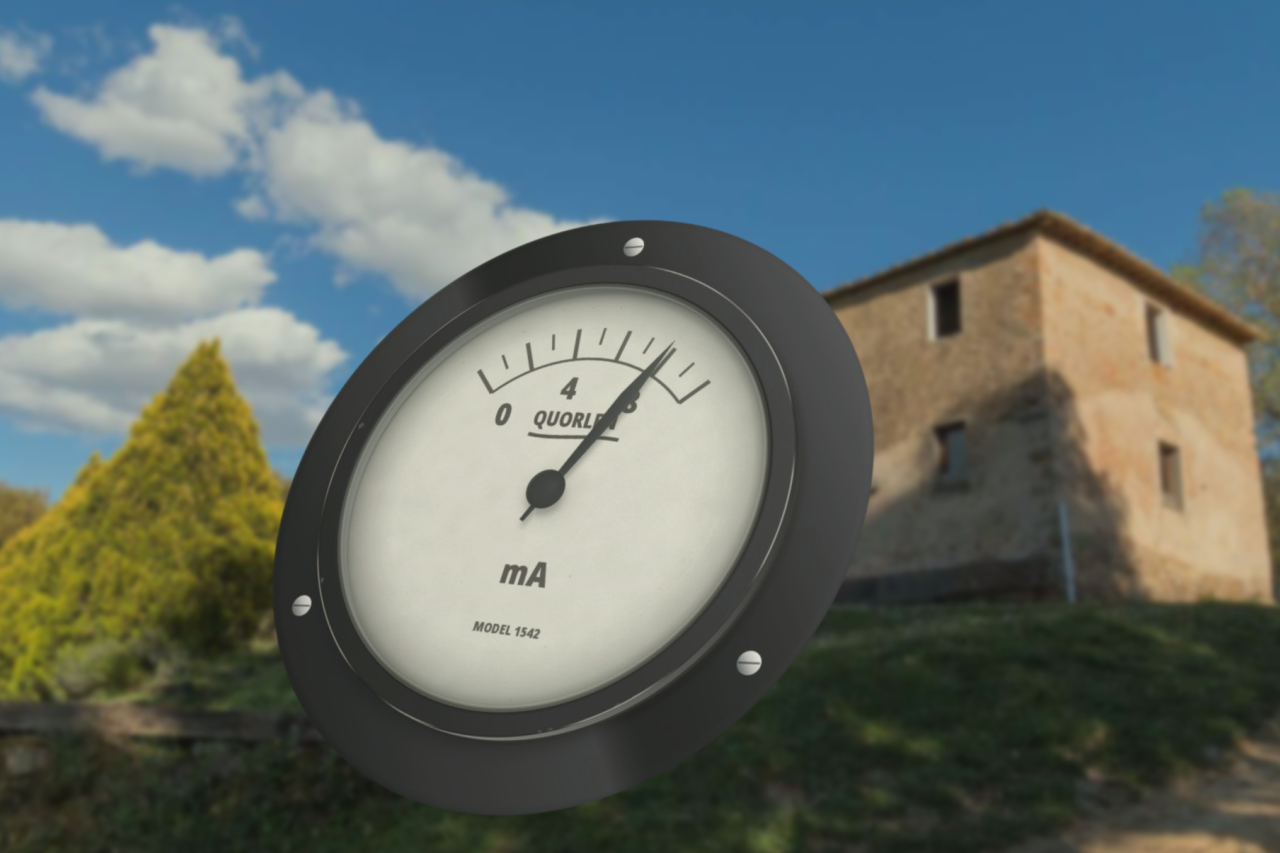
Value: 8 mA
